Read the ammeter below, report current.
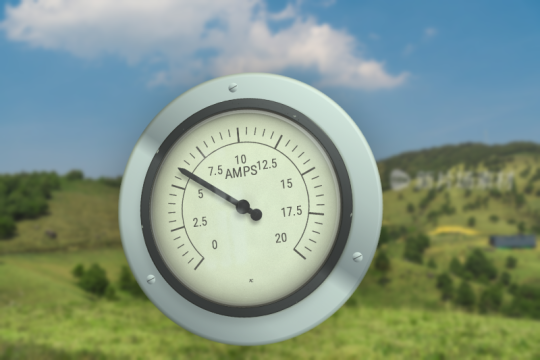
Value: 6 A
